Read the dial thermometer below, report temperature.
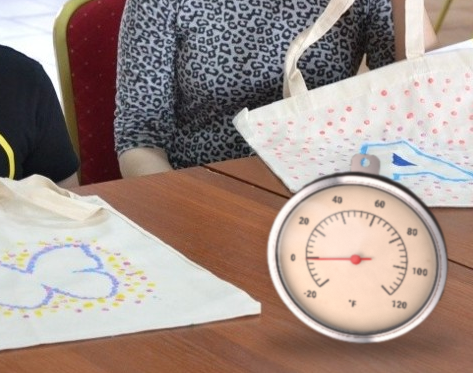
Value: 0 °F
